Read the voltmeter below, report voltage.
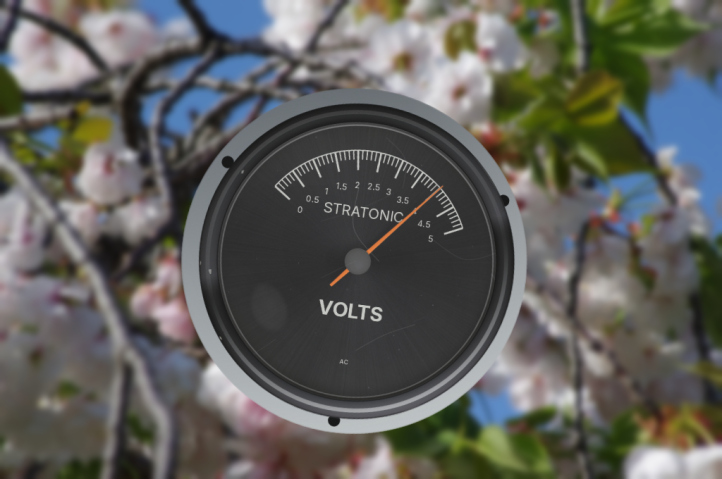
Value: 4 V
